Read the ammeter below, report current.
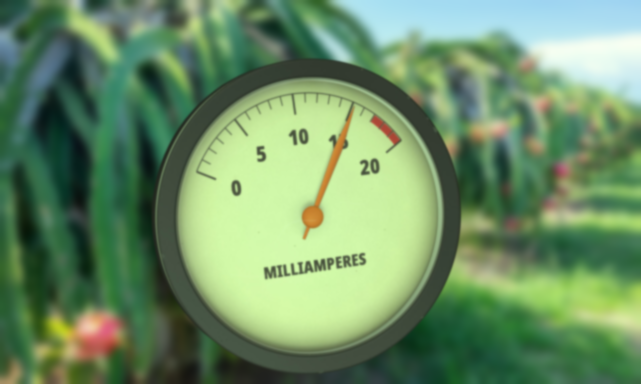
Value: 15 mA
